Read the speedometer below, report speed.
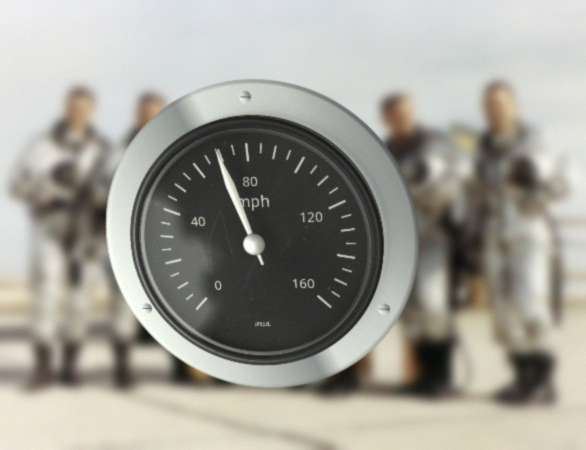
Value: 70 mph
